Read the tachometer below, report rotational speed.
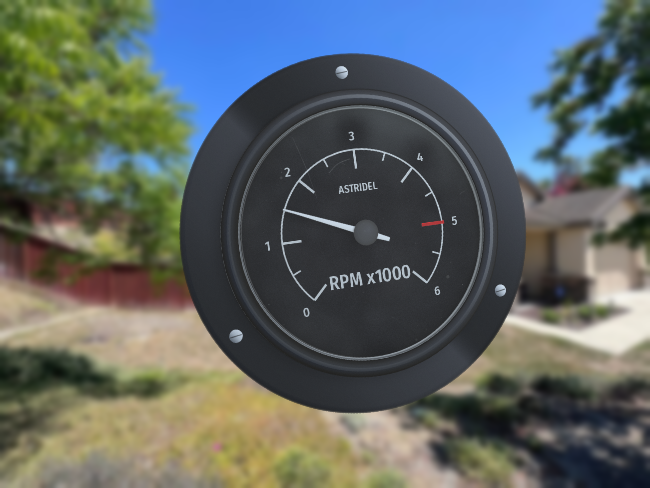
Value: 1500 rpm
